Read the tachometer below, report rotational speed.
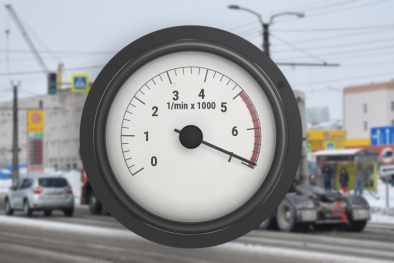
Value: 6900 rpm
